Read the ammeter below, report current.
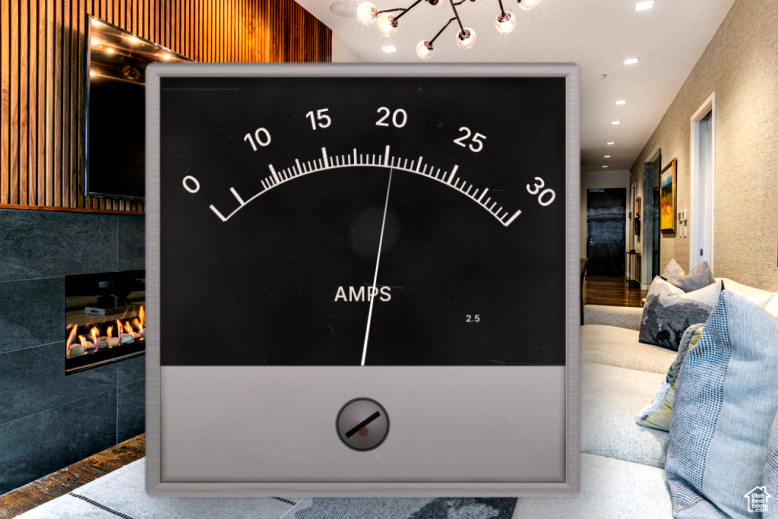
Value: 20.5 A
